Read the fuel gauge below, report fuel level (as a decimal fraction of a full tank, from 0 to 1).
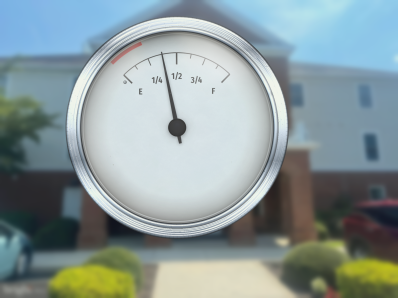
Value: 0.375
